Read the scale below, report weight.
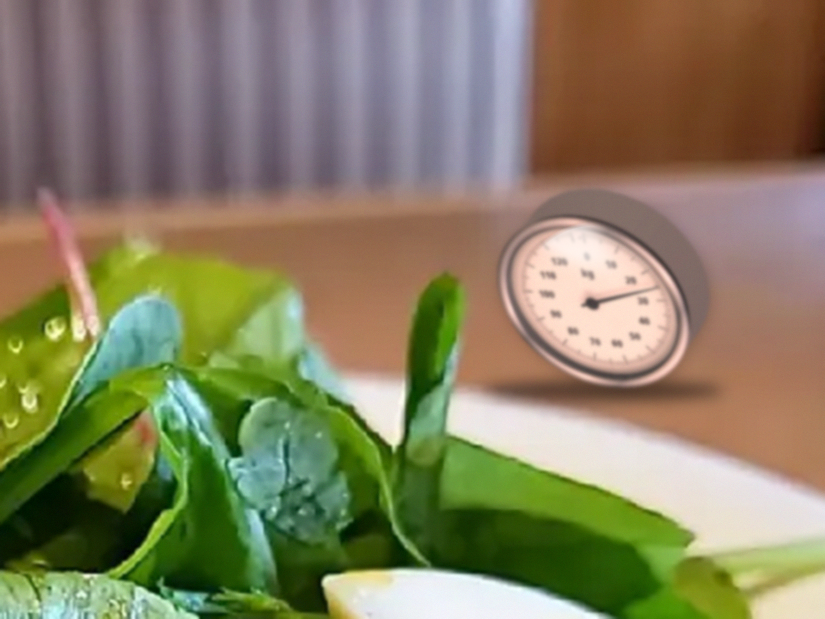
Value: 25 kg
